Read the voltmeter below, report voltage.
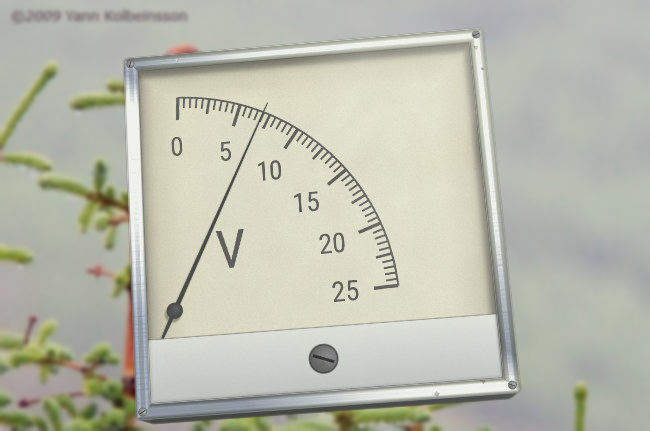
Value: 7 V
